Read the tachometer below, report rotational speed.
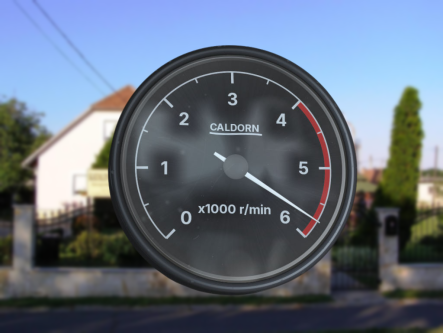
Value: 5750 rpm
